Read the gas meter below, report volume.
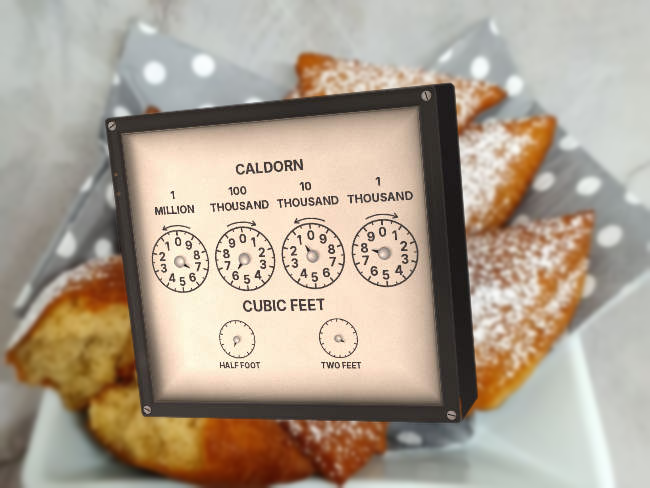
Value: 660800 ft³
